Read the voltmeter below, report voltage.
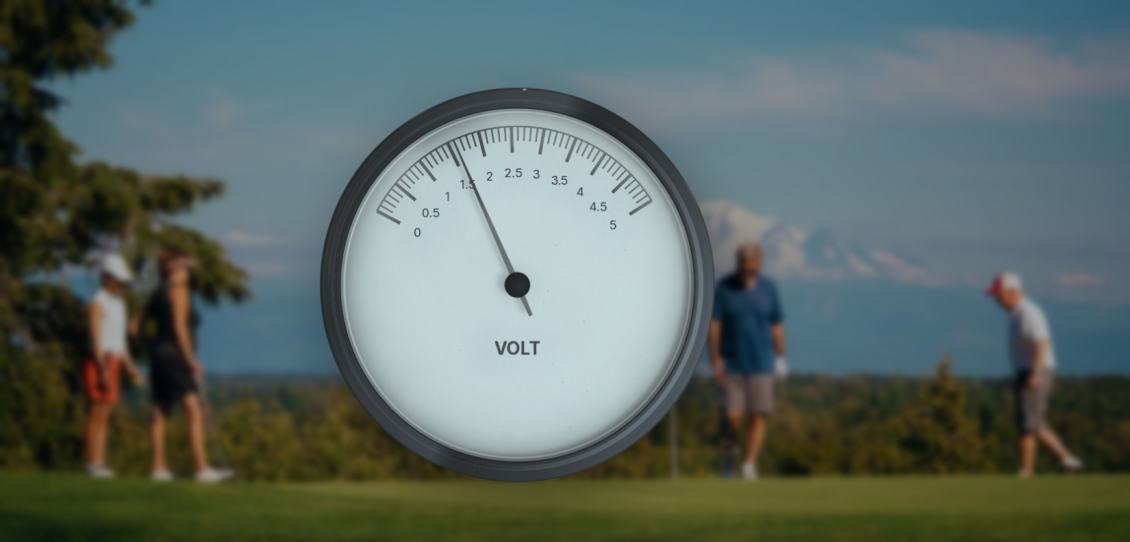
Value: 1.6 V
